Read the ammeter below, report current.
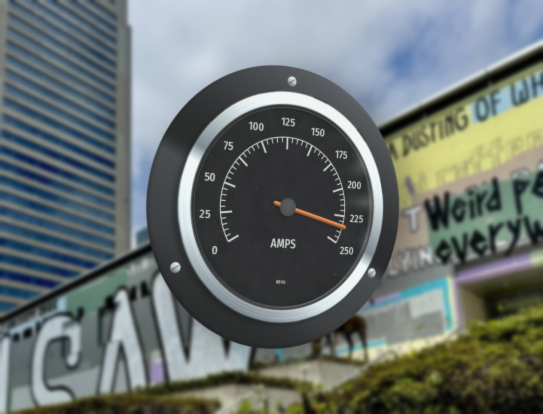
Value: 235 A
